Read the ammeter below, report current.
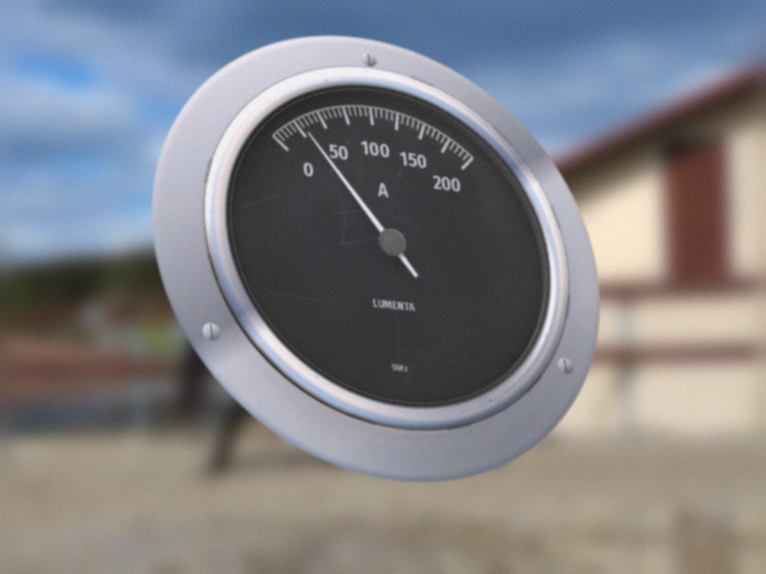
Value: 25 A
